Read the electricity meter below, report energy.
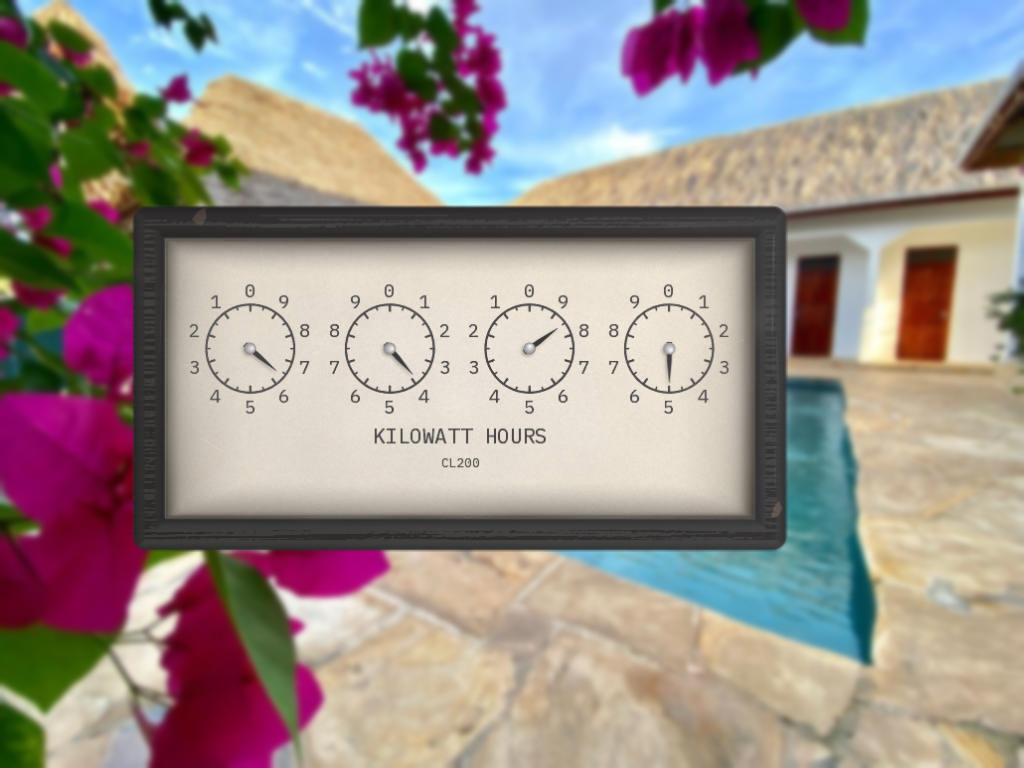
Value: 6385 kWh
